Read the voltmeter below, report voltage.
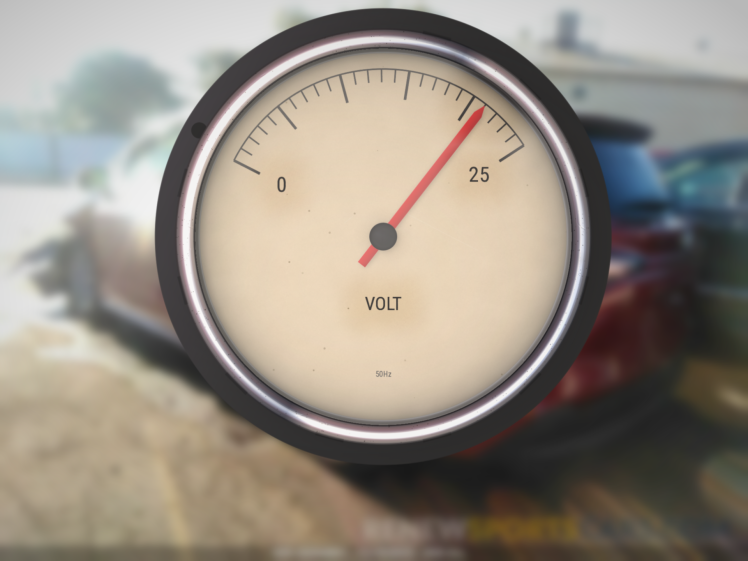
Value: 21 V
